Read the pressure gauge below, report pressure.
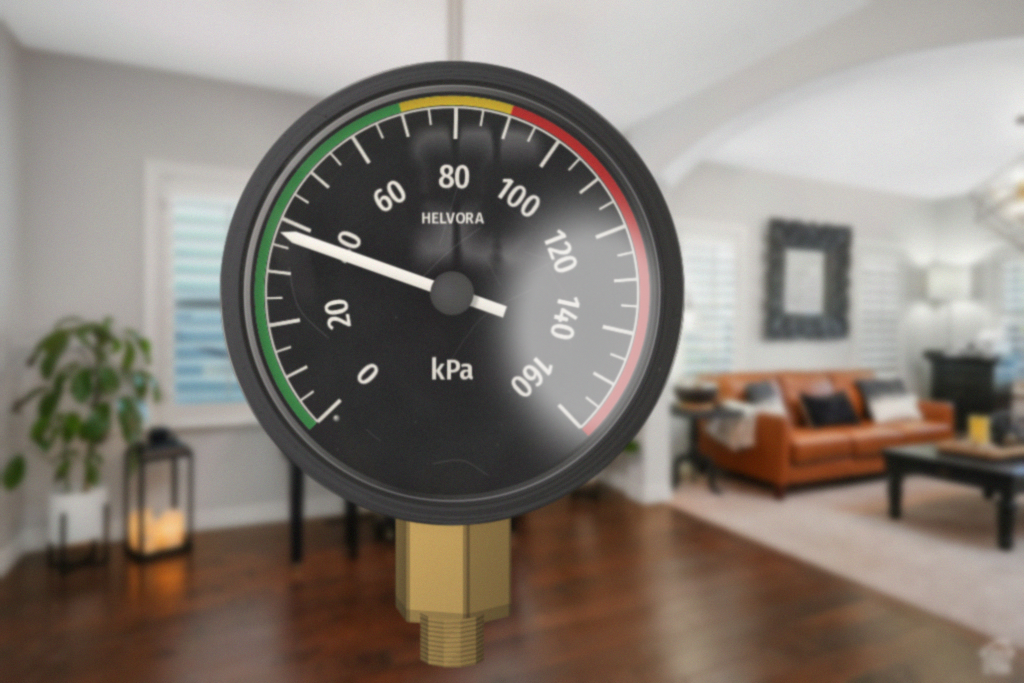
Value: 37.5 kPa
